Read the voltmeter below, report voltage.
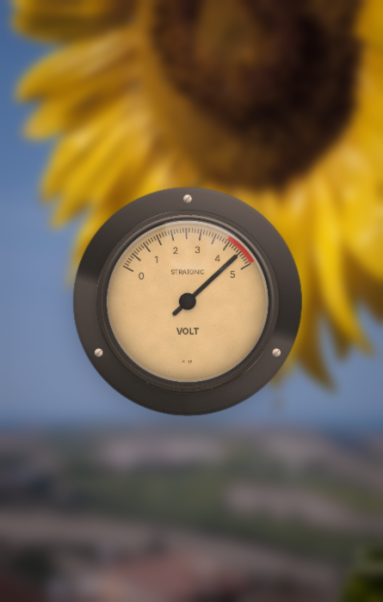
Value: 4.5 V
